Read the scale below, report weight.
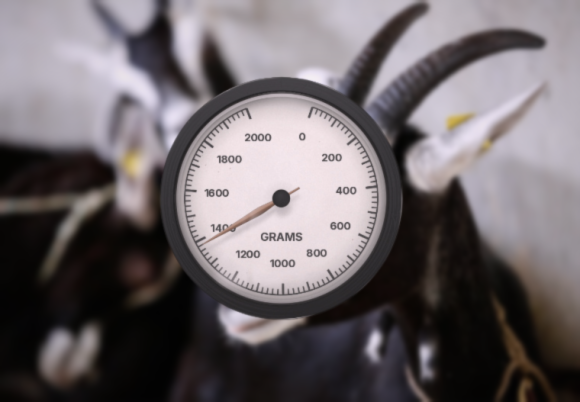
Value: 1380 g
